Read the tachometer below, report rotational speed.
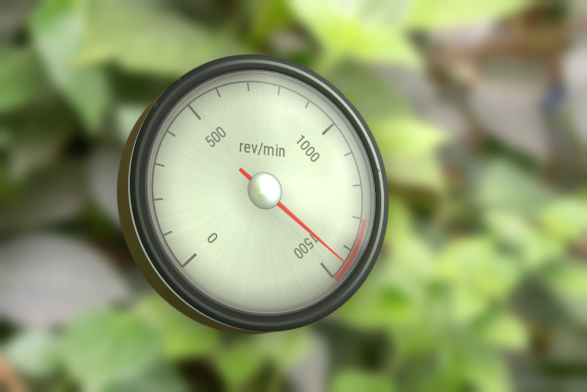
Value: 1450 rpm
